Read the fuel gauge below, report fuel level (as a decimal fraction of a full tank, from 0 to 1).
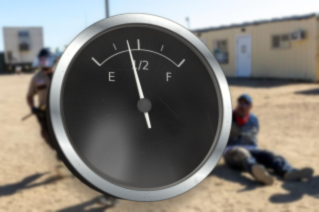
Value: 0.375
